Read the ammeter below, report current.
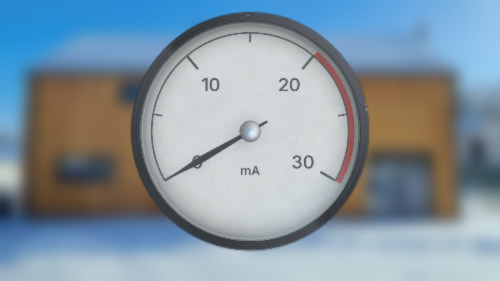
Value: 0 mA
